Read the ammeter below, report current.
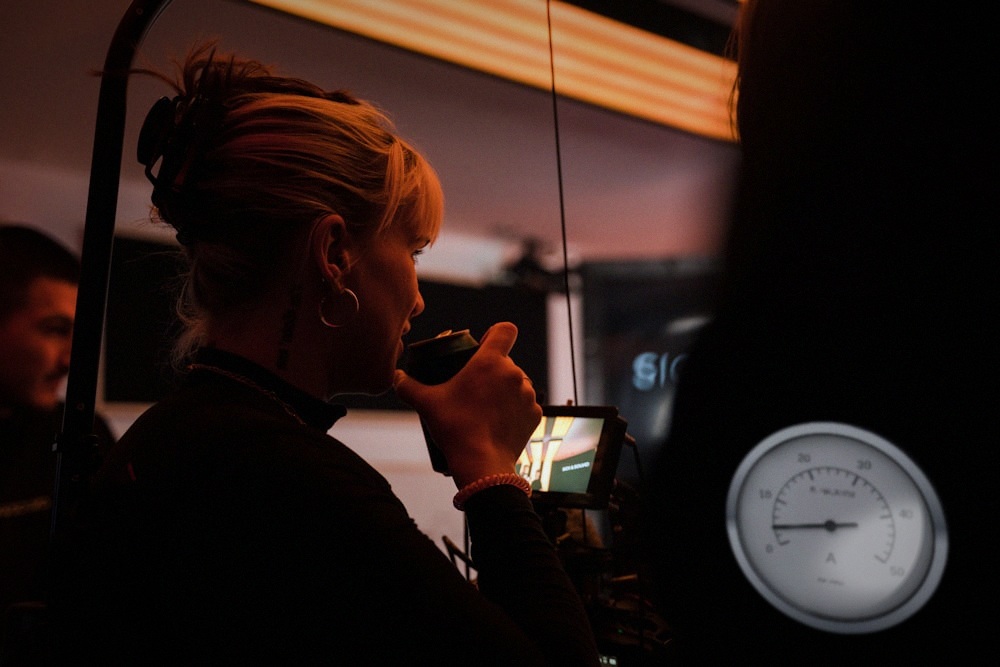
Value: 4 A
